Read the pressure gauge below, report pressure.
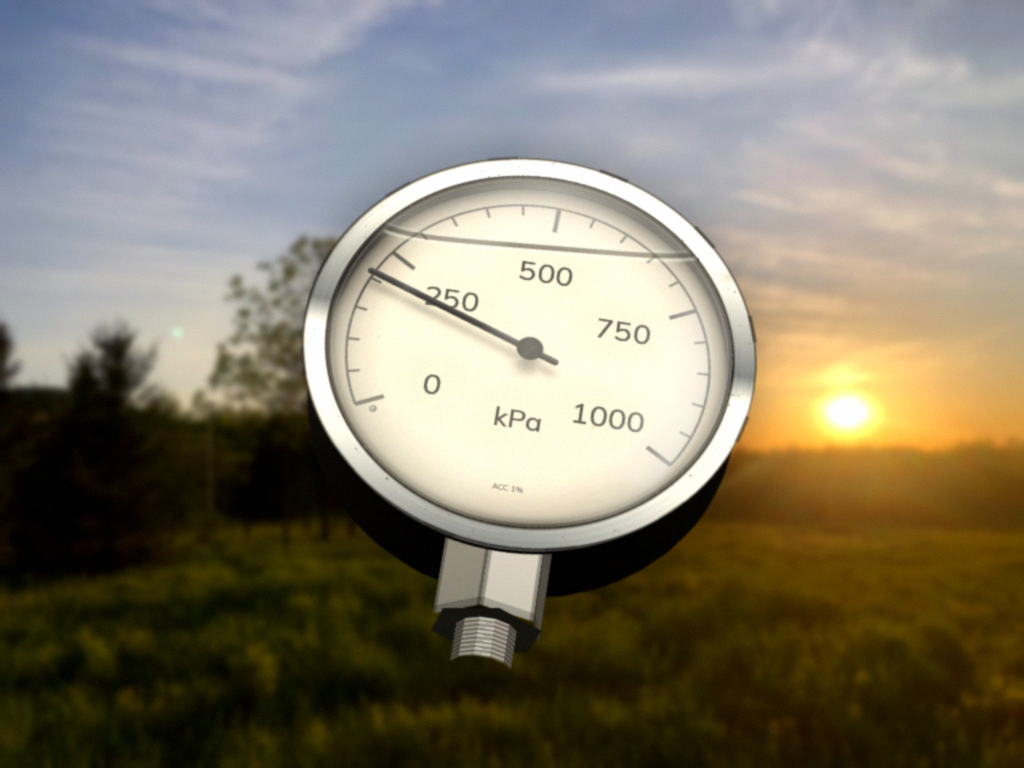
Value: 200 kPa
